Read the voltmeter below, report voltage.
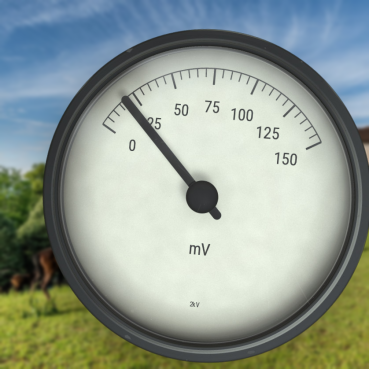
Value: 20 mV
